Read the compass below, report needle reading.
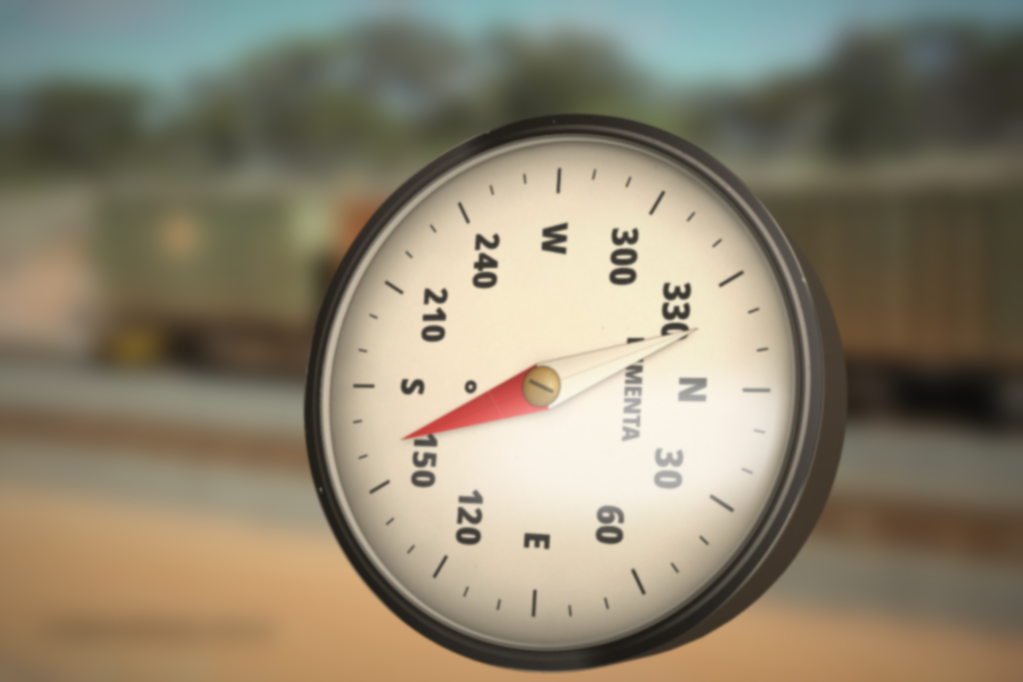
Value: 160 °
